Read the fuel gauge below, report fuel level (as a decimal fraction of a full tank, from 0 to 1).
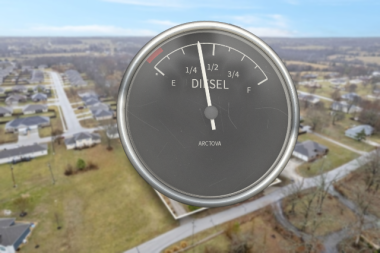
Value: 0.375
